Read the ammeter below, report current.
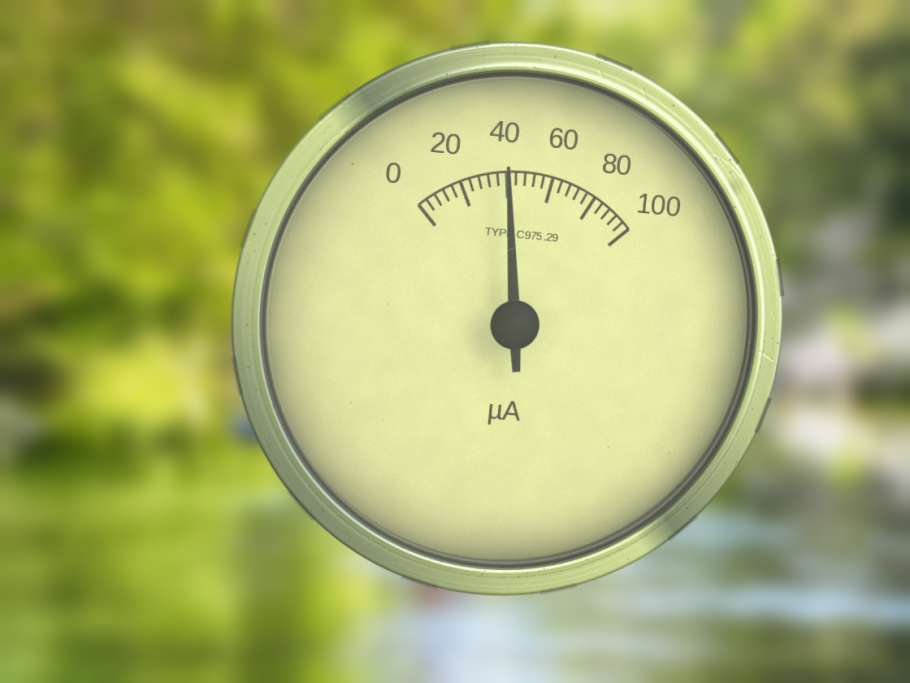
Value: 40 µA
